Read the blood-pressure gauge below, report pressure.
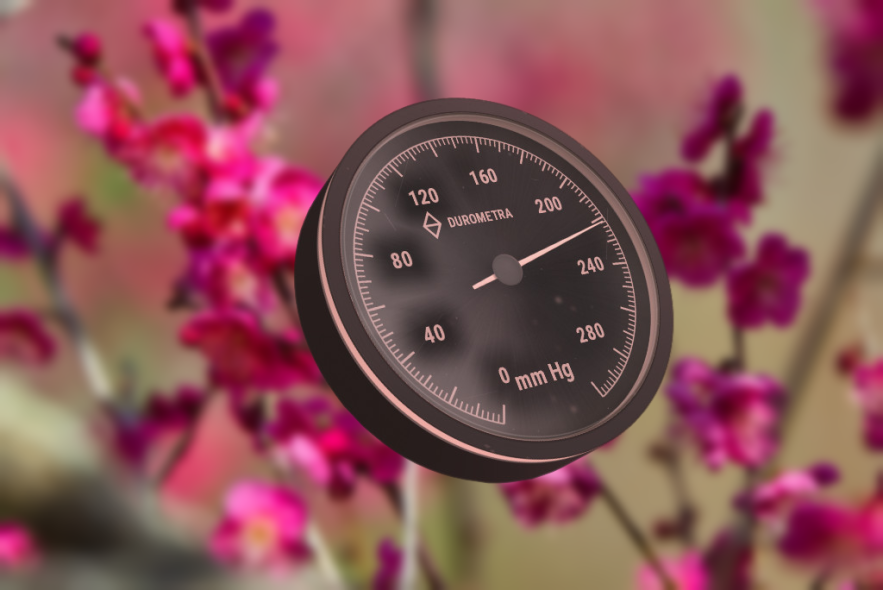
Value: 222 mmHg
